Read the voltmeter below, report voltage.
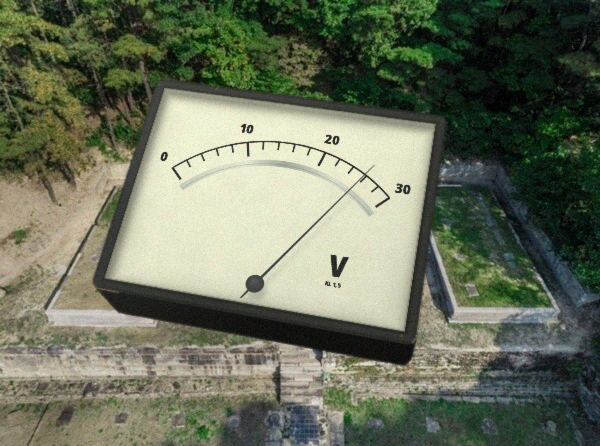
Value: 26 V
